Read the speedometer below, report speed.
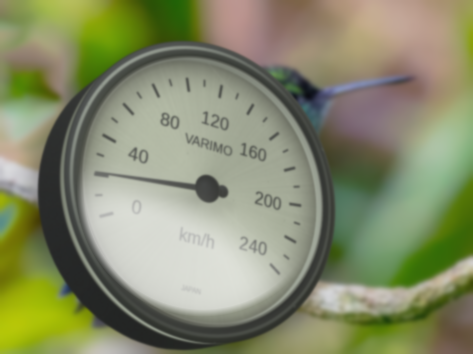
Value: 20 km/h
